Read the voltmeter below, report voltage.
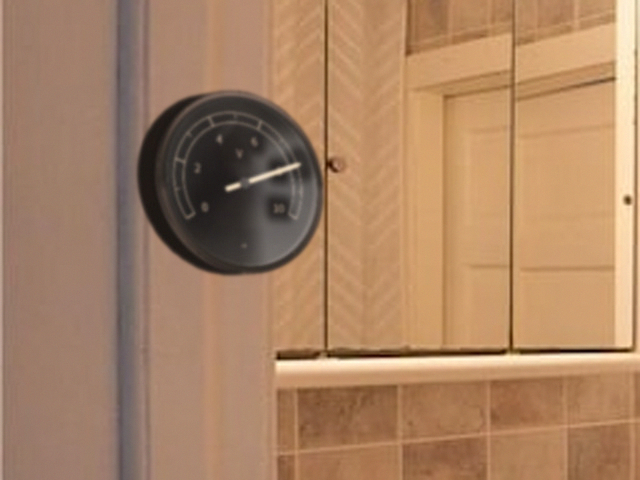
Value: 8 V
